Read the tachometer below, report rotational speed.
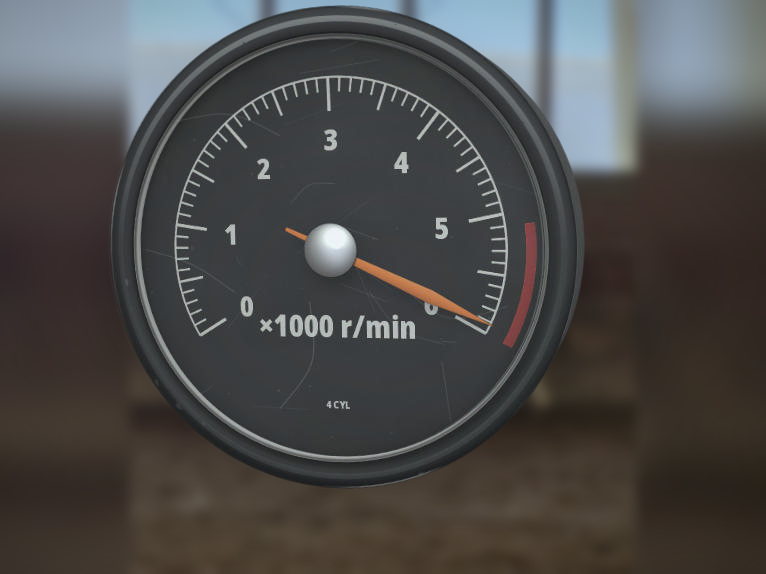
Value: 5900 rpm
